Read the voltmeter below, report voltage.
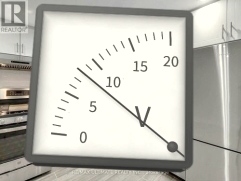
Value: 8 V
